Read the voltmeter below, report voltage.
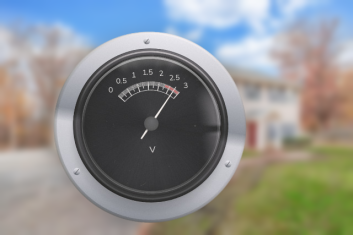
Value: 2.75 V
